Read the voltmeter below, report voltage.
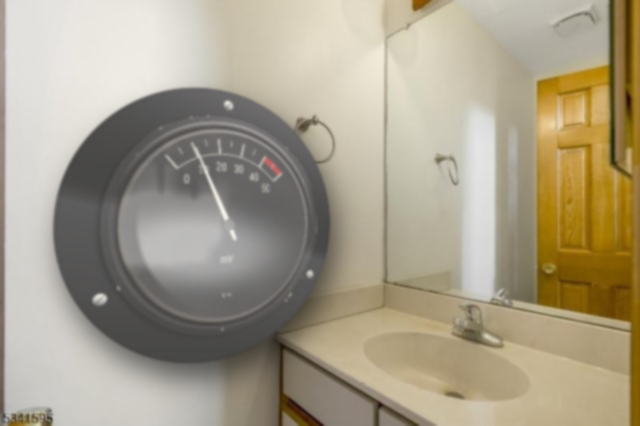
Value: 10 mV
